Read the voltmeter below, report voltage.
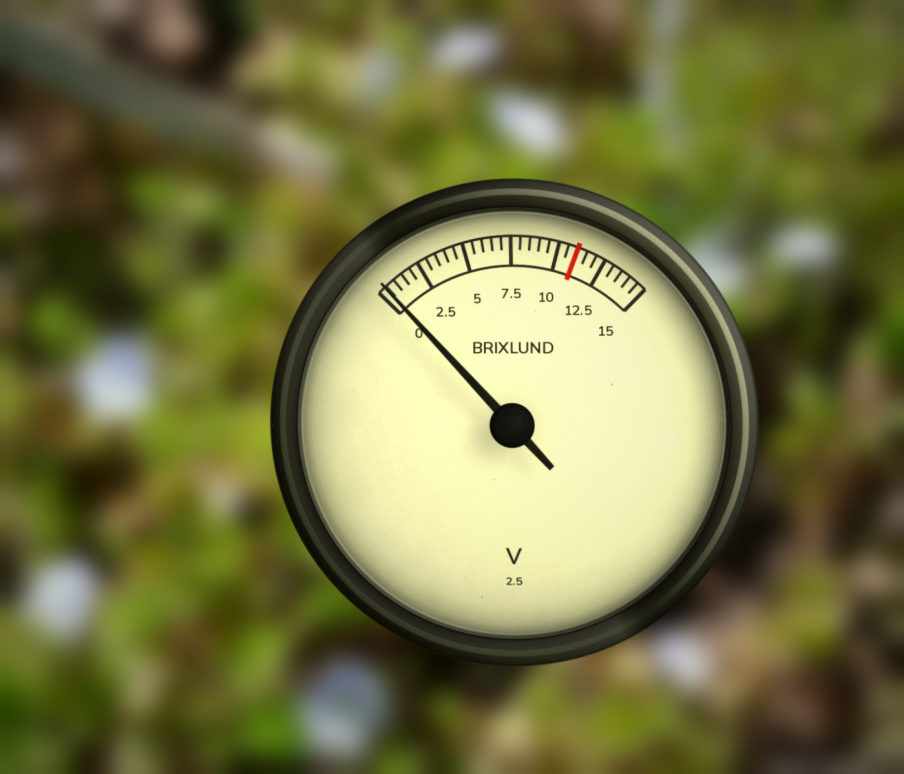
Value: 0.5 V
